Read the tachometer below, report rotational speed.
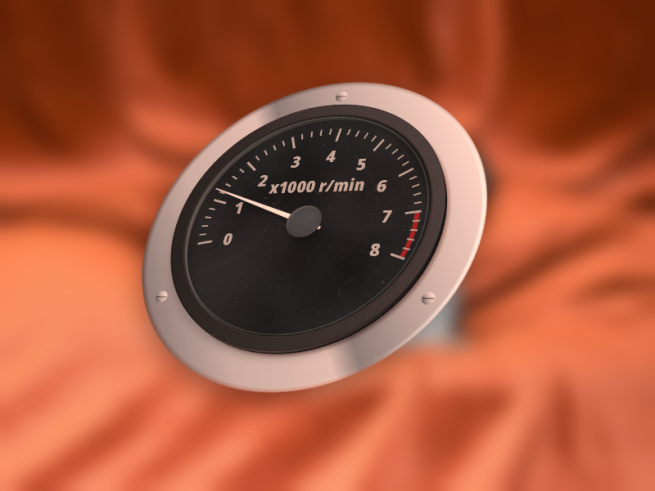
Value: 1200 rpm
